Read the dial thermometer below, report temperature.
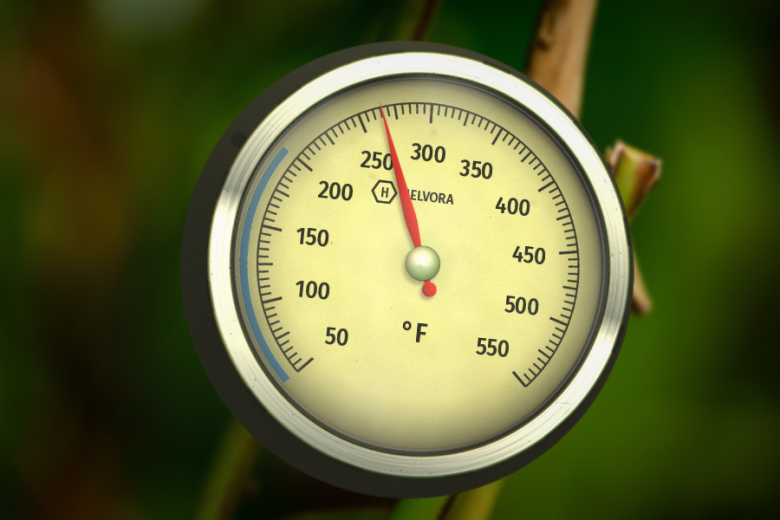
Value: 265 °F
